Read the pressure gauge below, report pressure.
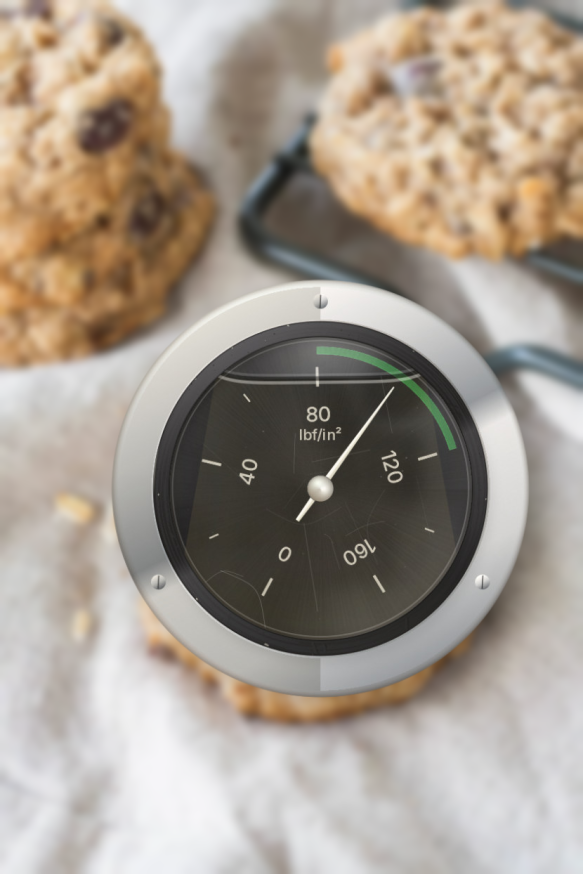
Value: 100 psi
